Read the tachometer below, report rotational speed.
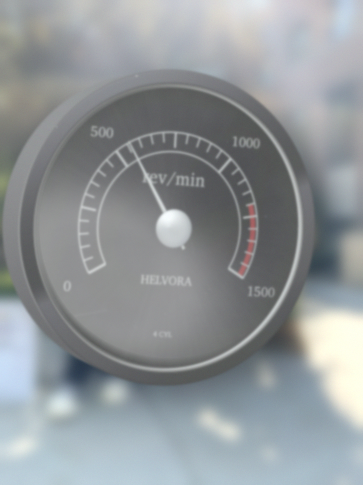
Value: 550 rpm
